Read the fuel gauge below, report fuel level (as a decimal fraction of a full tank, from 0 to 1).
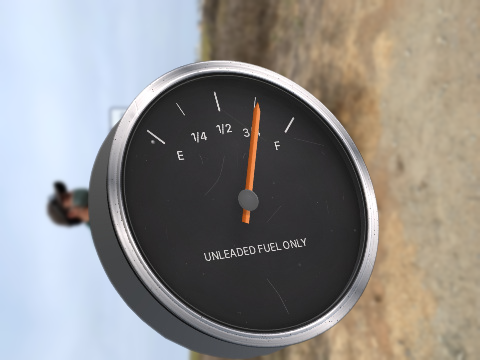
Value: 0.75
